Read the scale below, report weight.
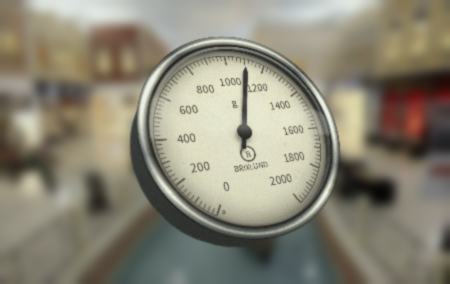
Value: 1100 g
